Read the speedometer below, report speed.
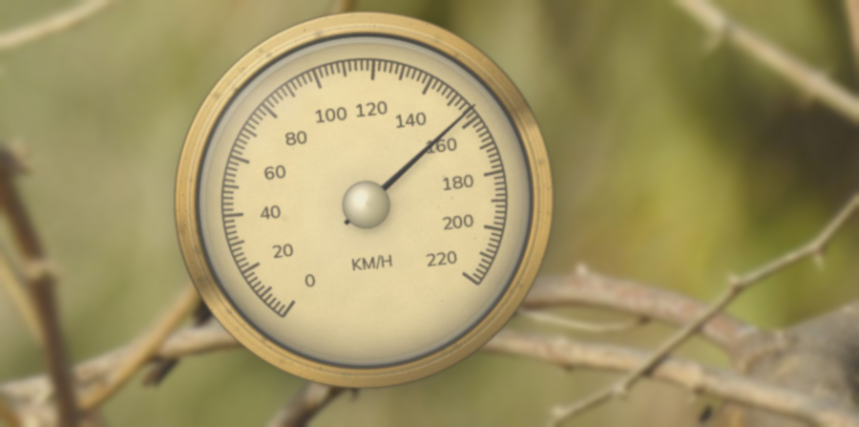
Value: 156 km/h
